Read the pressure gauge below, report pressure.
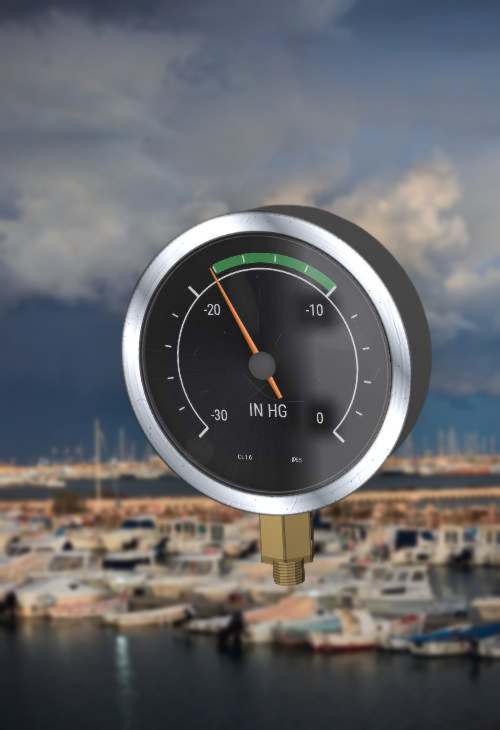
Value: -18 inHg
